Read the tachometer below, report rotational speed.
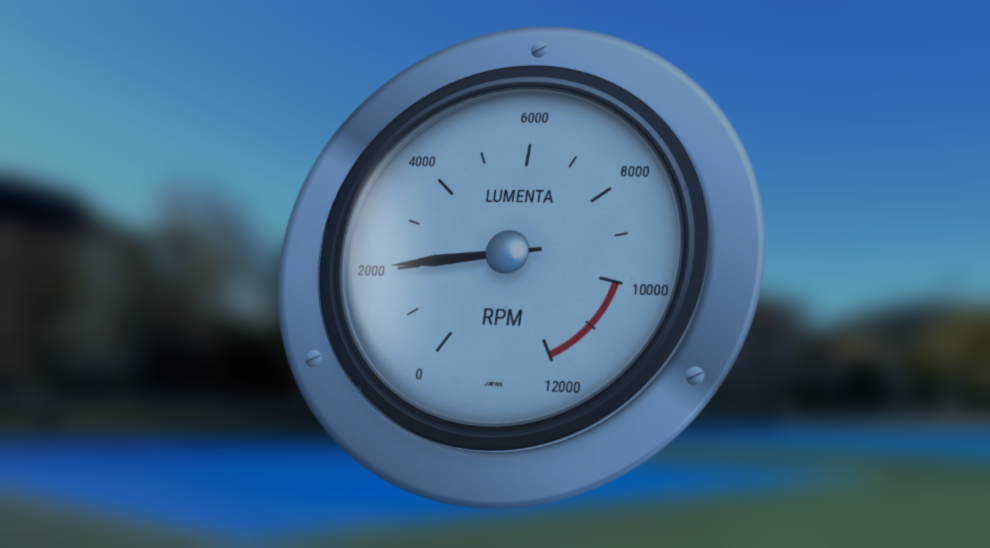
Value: 2000 rpm
